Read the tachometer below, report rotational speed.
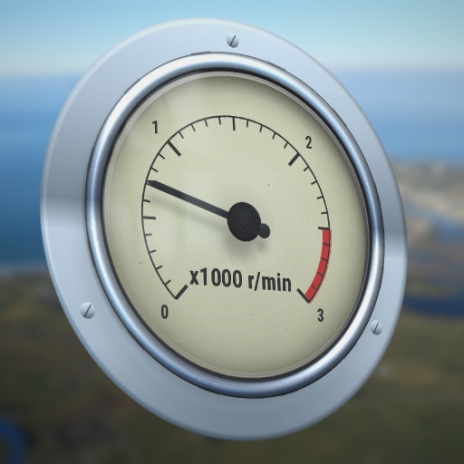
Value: 700 rpm
